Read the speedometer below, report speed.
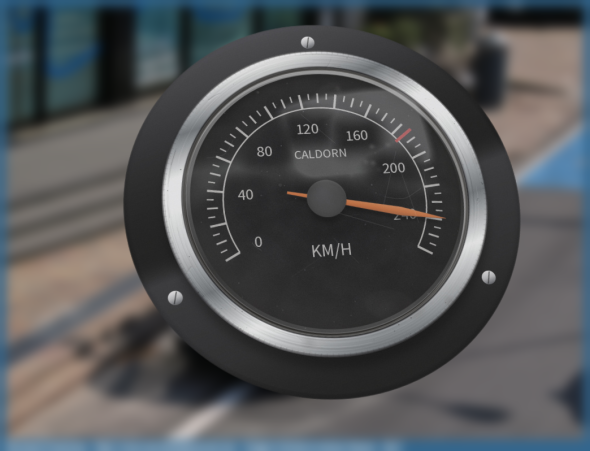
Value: 240 km/h
